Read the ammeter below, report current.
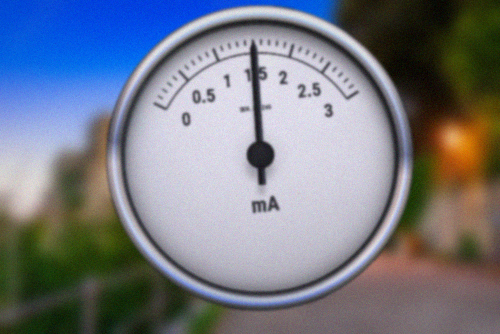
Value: 1.5 mA
